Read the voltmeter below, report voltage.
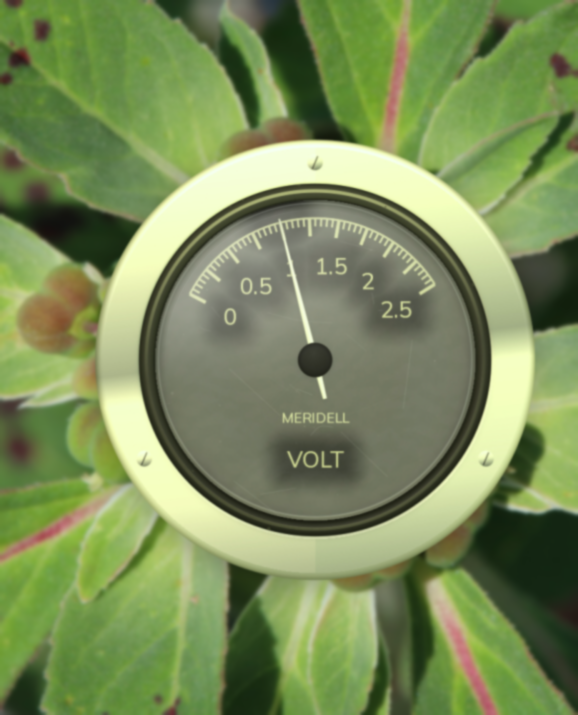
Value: 1 V
